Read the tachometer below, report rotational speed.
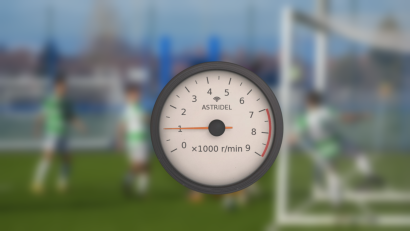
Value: 1000 rpm
